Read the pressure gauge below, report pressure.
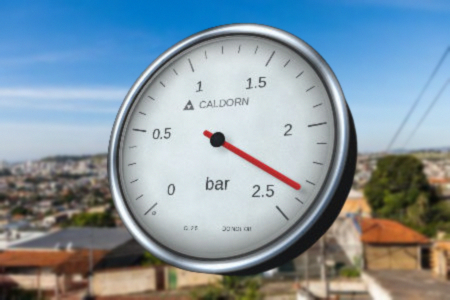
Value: 2.35 bar
